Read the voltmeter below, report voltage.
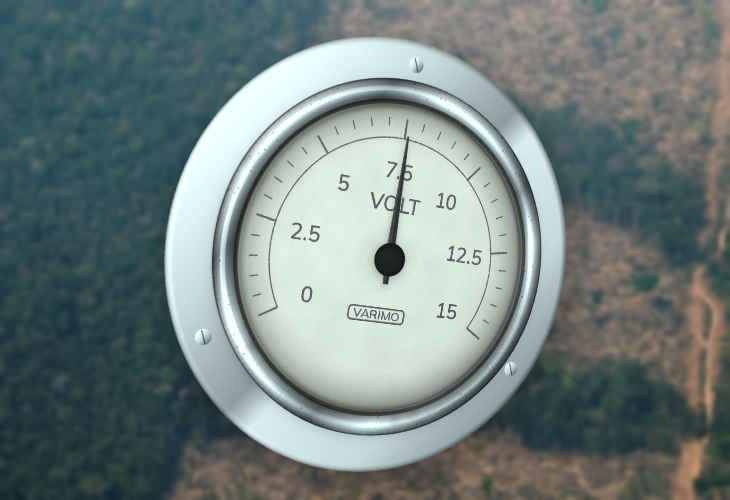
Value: 7.5 V
